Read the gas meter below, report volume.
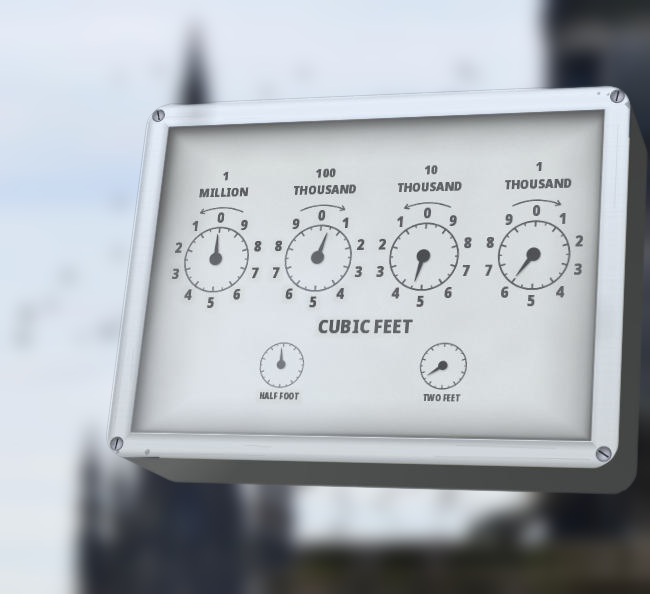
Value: 4600 ft³
